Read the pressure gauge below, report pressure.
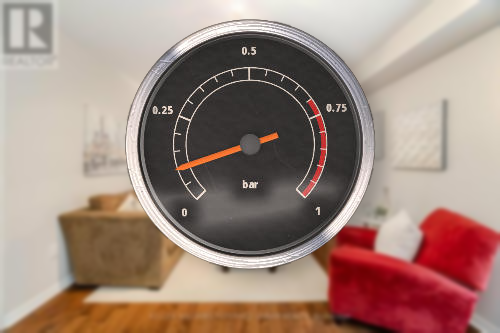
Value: 0.1 bar
